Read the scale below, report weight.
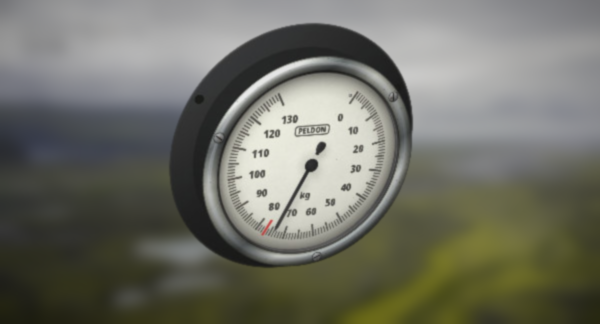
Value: 75 kg
